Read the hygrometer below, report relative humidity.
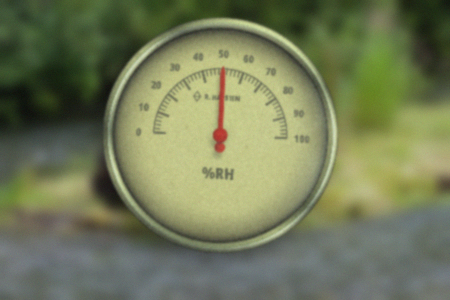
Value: 50 %
